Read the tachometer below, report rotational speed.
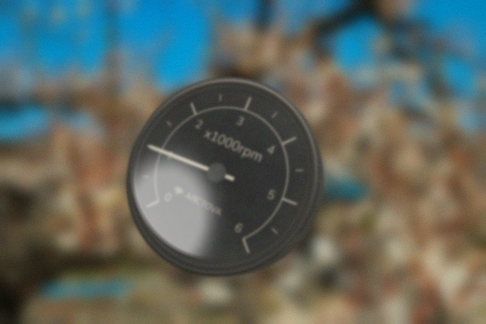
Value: 1000 rpm
